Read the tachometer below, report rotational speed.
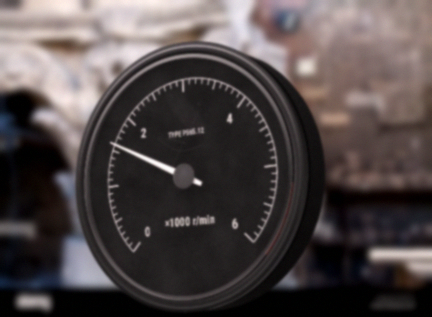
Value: 1600 rpm
